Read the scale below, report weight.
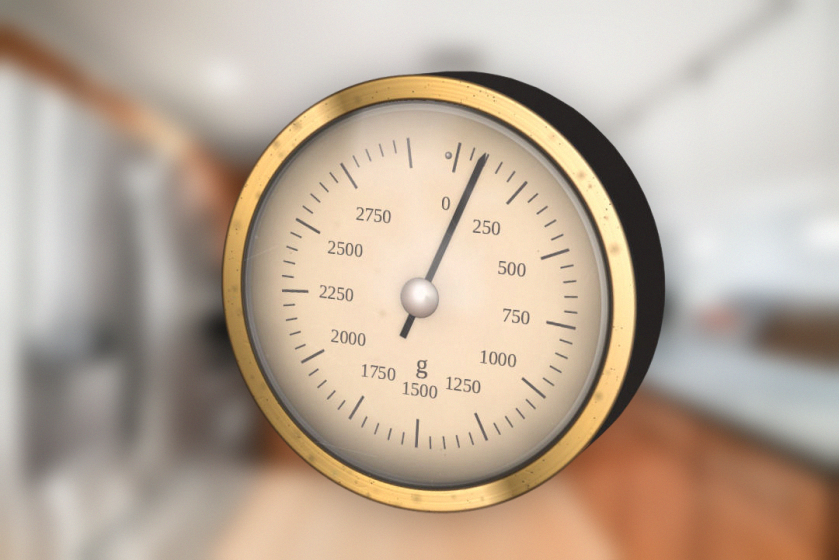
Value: 100 g
